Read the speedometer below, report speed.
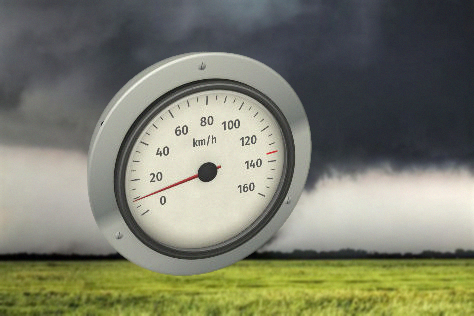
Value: 10 km/h
